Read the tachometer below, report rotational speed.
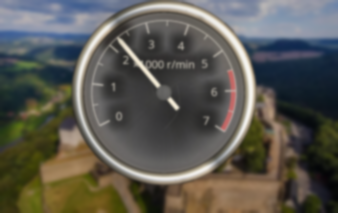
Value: 2250 rpm
